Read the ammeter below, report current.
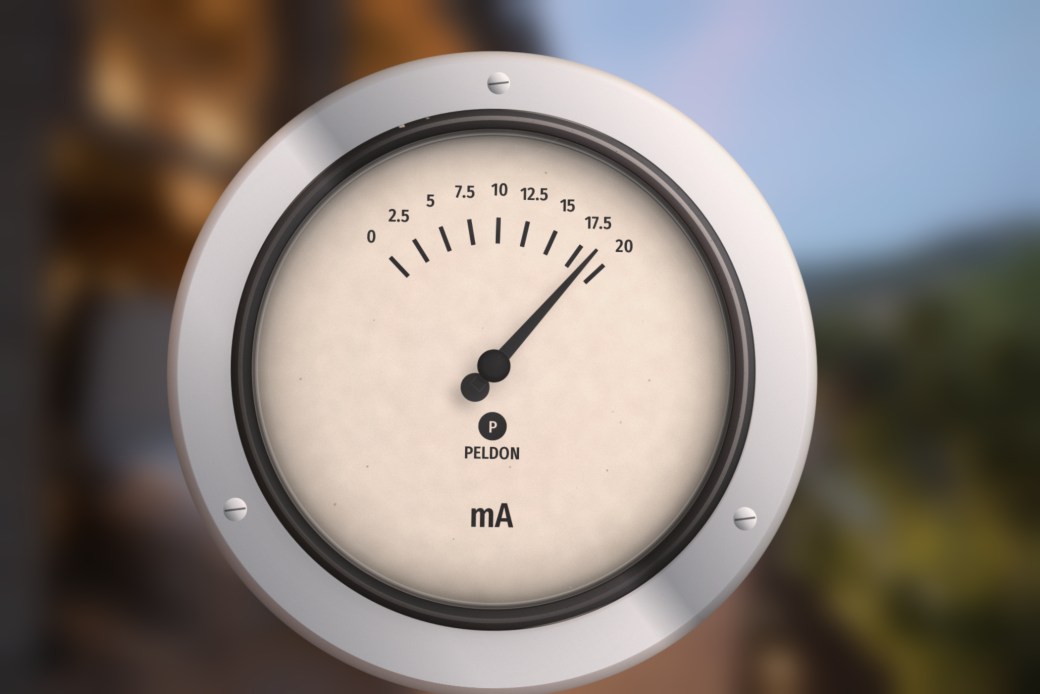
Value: 18.75 mA
